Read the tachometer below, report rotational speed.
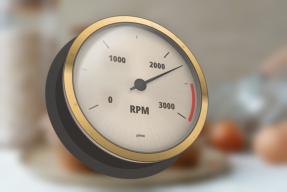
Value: 2250 rpm
